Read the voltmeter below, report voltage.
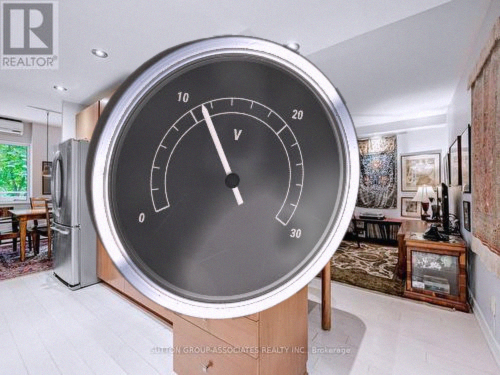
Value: 11 V
